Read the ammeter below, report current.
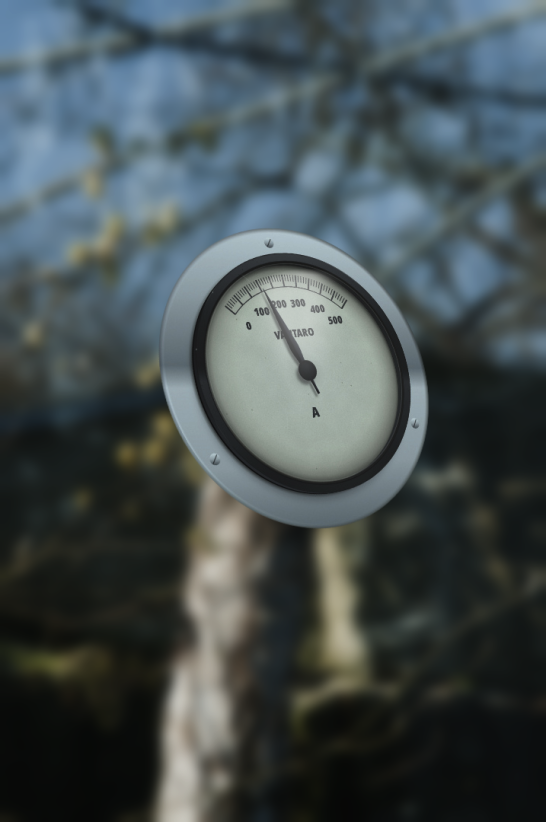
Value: 150 A
